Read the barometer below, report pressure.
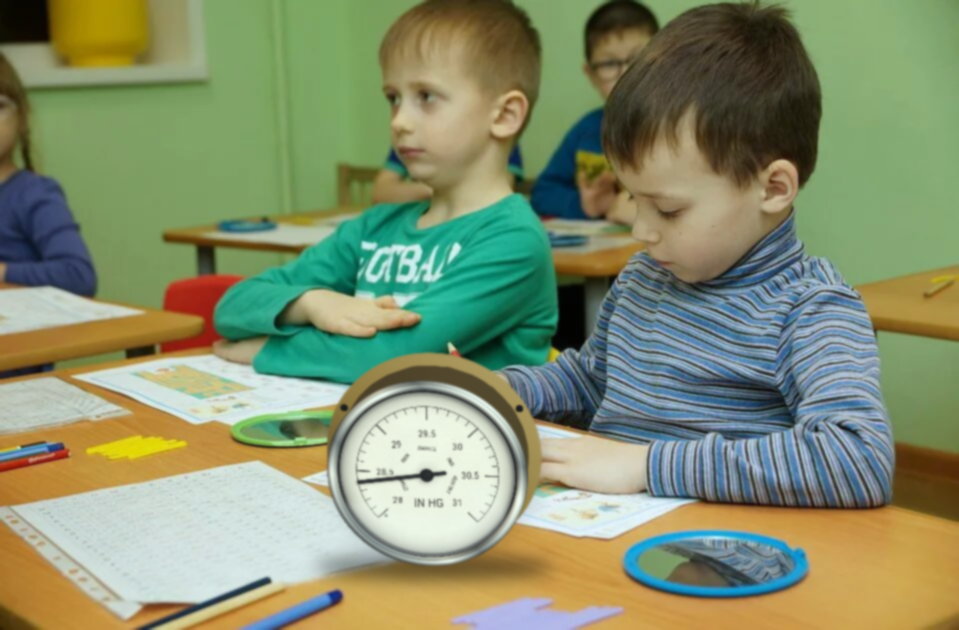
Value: 28.4 inHg
